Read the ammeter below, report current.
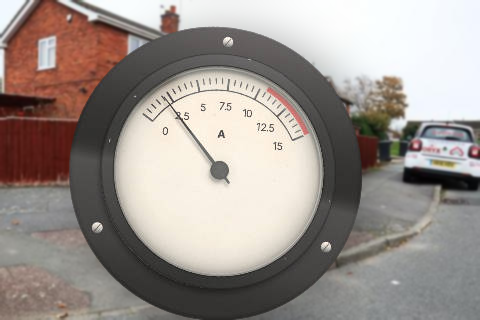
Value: 2 A
